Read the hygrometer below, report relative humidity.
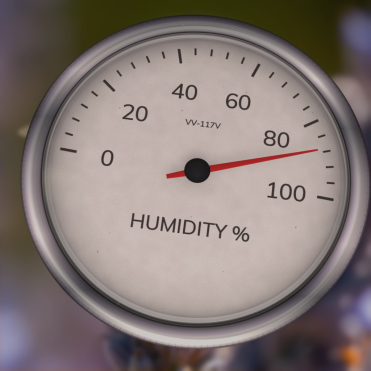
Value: 88 %
